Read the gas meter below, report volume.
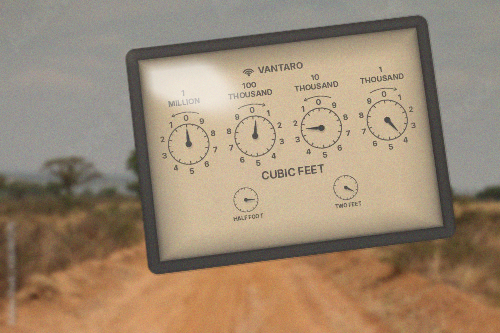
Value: 2400 ft³
